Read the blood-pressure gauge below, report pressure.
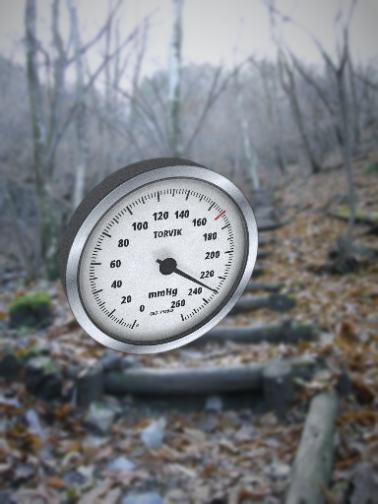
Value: 230 mmHg
